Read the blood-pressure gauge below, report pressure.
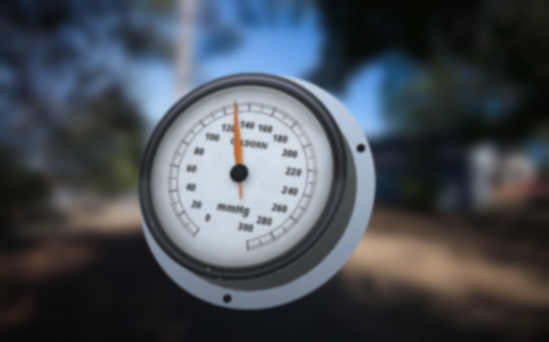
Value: 130 mmHg
